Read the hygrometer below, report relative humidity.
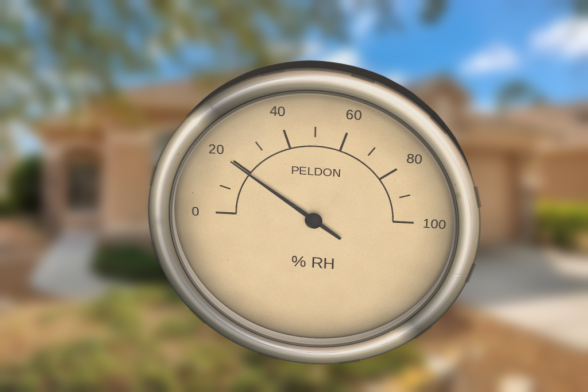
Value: 20 %
